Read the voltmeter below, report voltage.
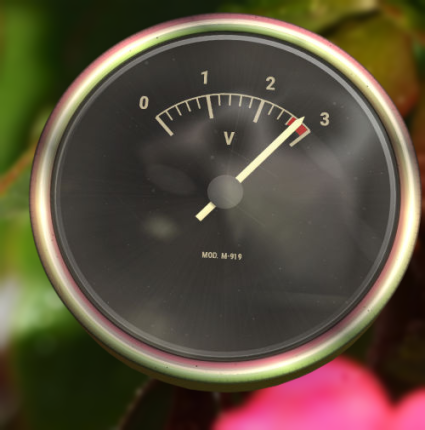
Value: 2.8 V
